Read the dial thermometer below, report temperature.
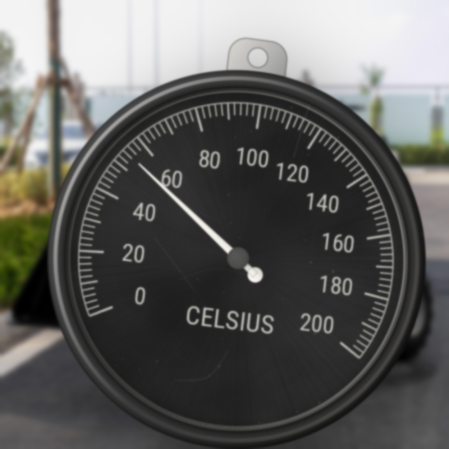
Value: 54 °C
